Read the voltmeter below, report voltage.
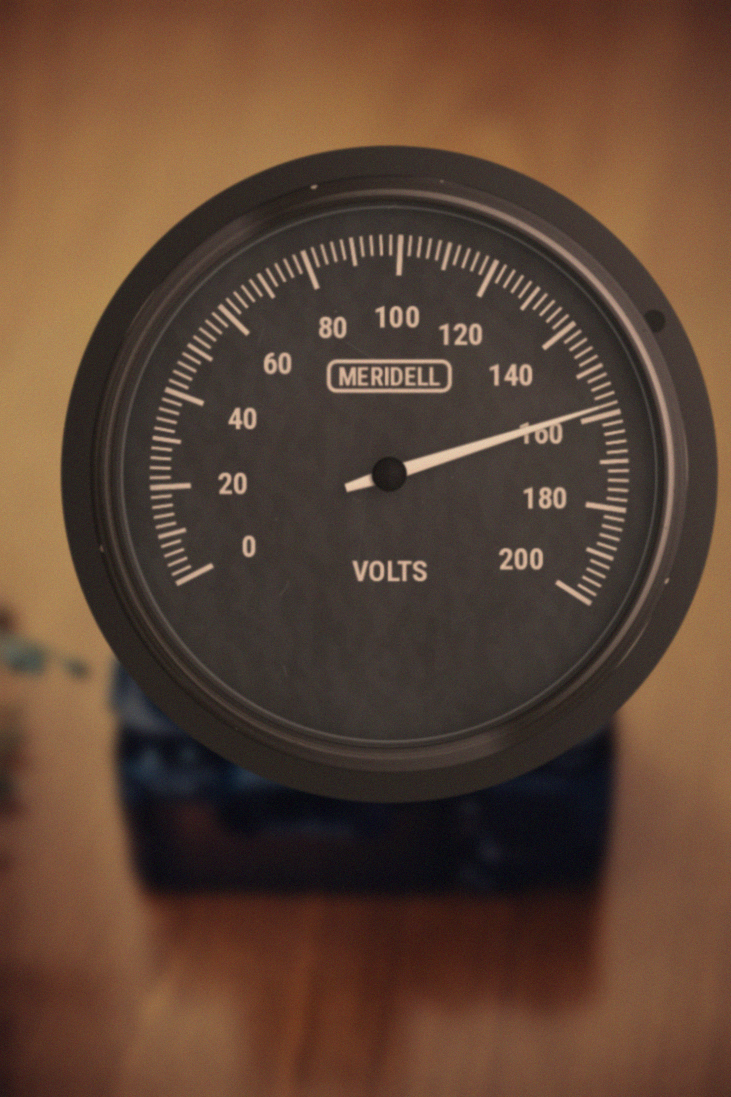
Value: 158 V
